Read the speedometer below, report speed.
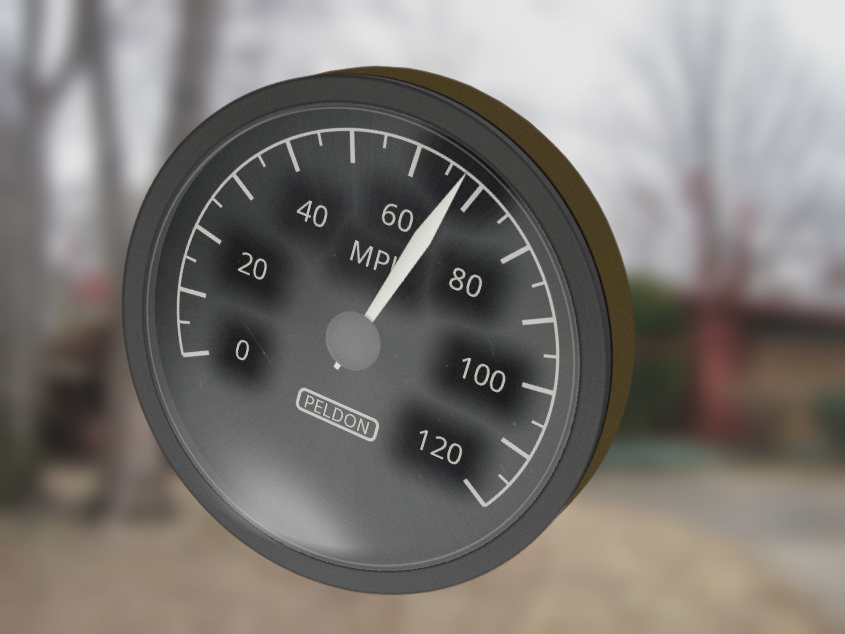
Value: 67.5 mph
